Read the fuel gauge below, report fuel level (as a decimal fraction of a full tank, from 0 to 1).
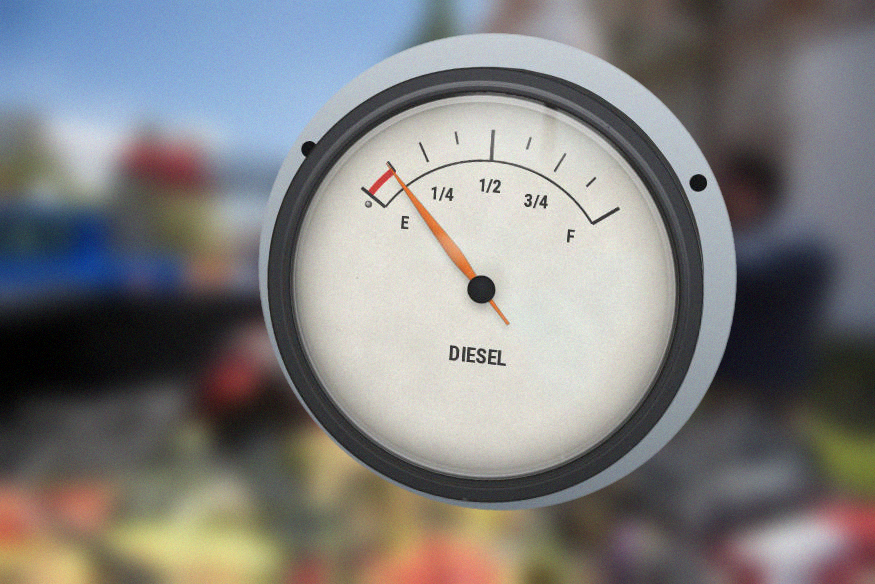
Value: 0.125
